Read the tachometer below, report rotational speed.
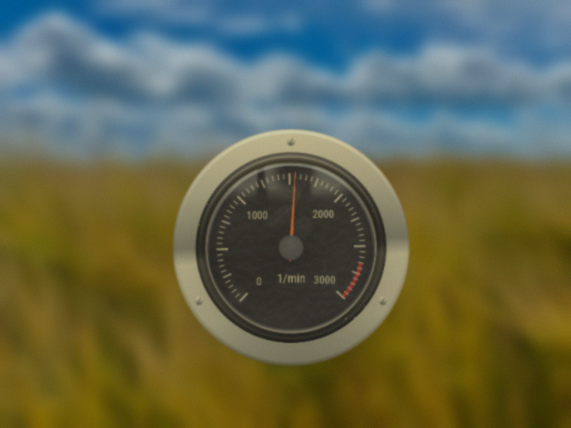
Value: 1550 rpm
